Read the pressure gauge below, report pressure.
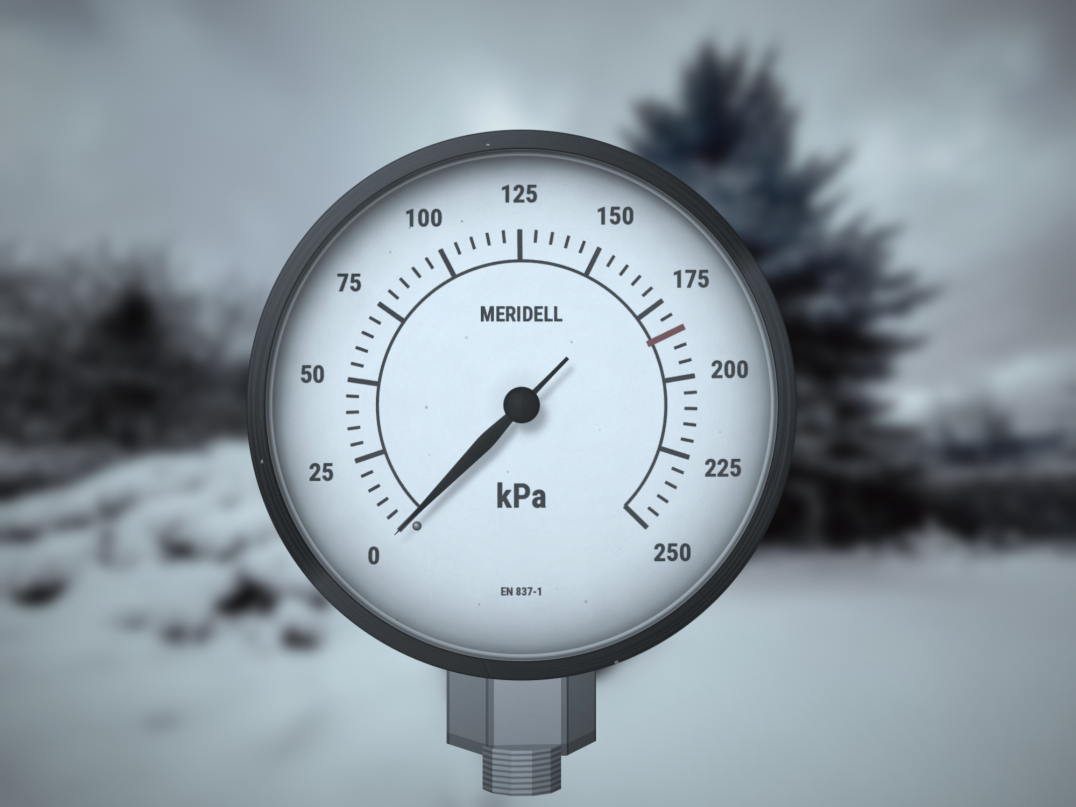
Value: 0 kPa
